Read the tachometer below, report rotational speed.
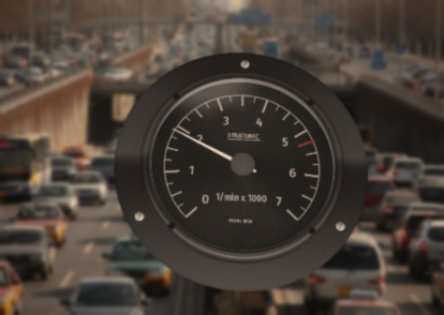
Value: 1875 rpm
